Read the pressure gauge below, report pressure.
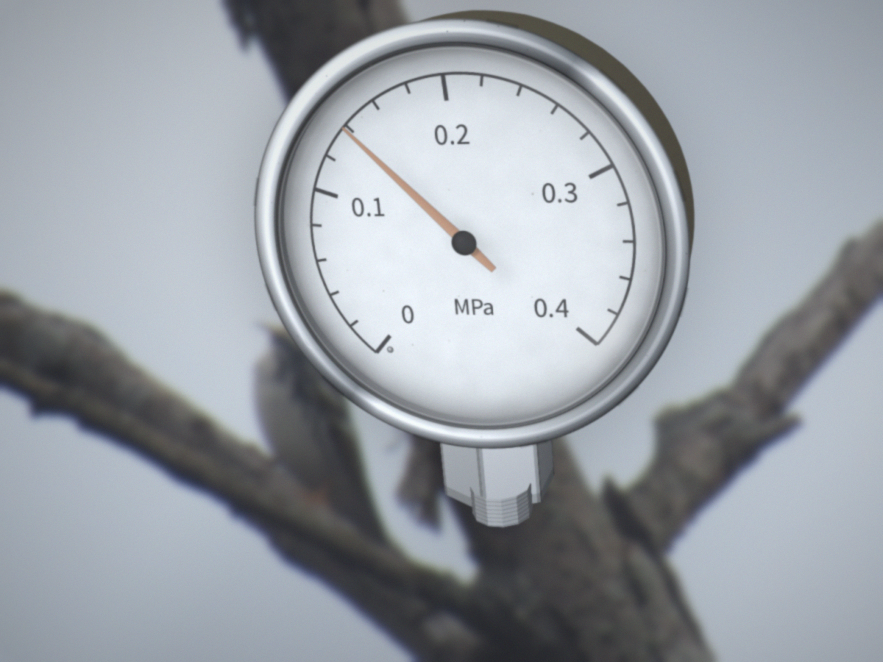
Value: 0.14 MPa
